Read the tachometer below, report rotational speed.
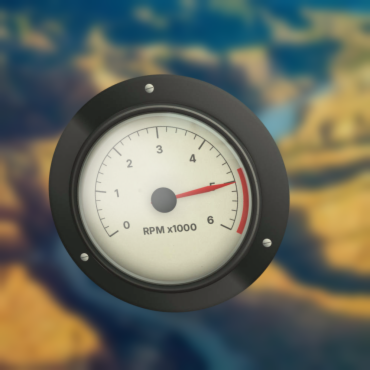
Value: 5000 rpm
